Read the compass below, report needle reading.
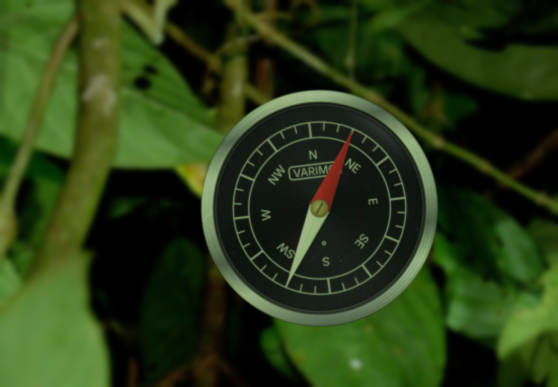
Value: 30 °
